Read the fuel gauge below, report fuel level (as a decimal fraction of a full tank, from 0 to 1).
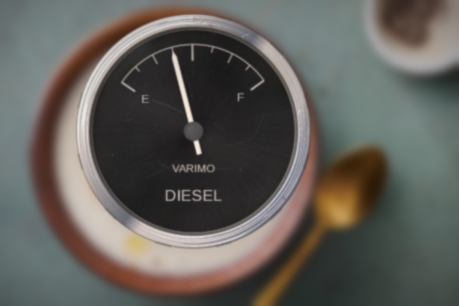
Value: 0.375
